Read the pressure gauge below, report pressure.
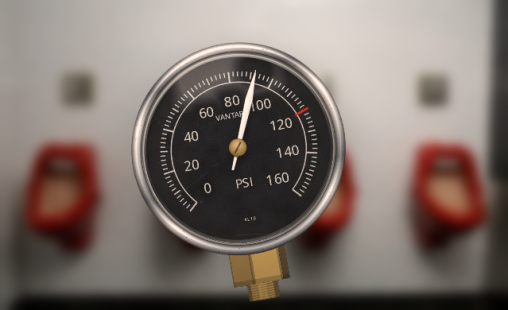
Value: 92 psi
